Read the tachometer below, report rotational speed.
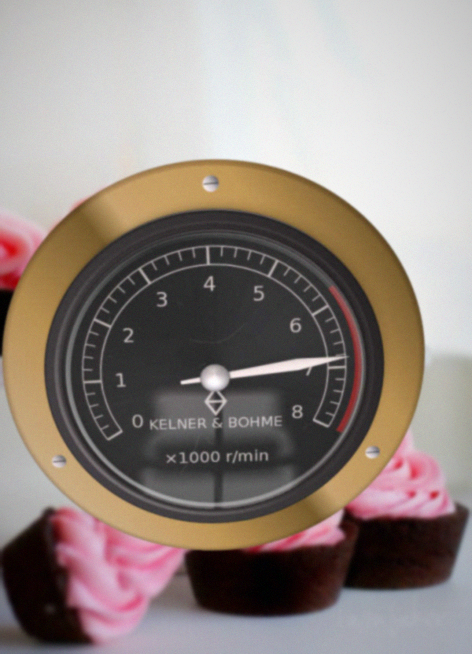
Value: 6800 rpm
